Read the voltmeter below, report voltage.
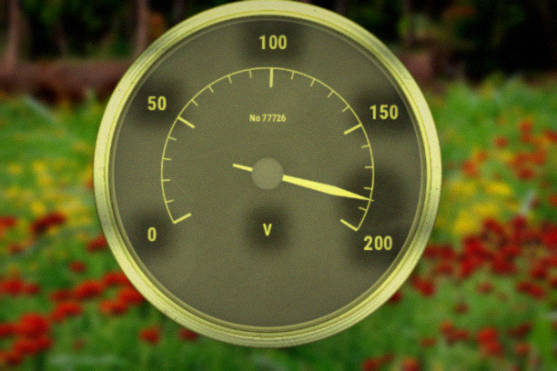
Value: 185 V
